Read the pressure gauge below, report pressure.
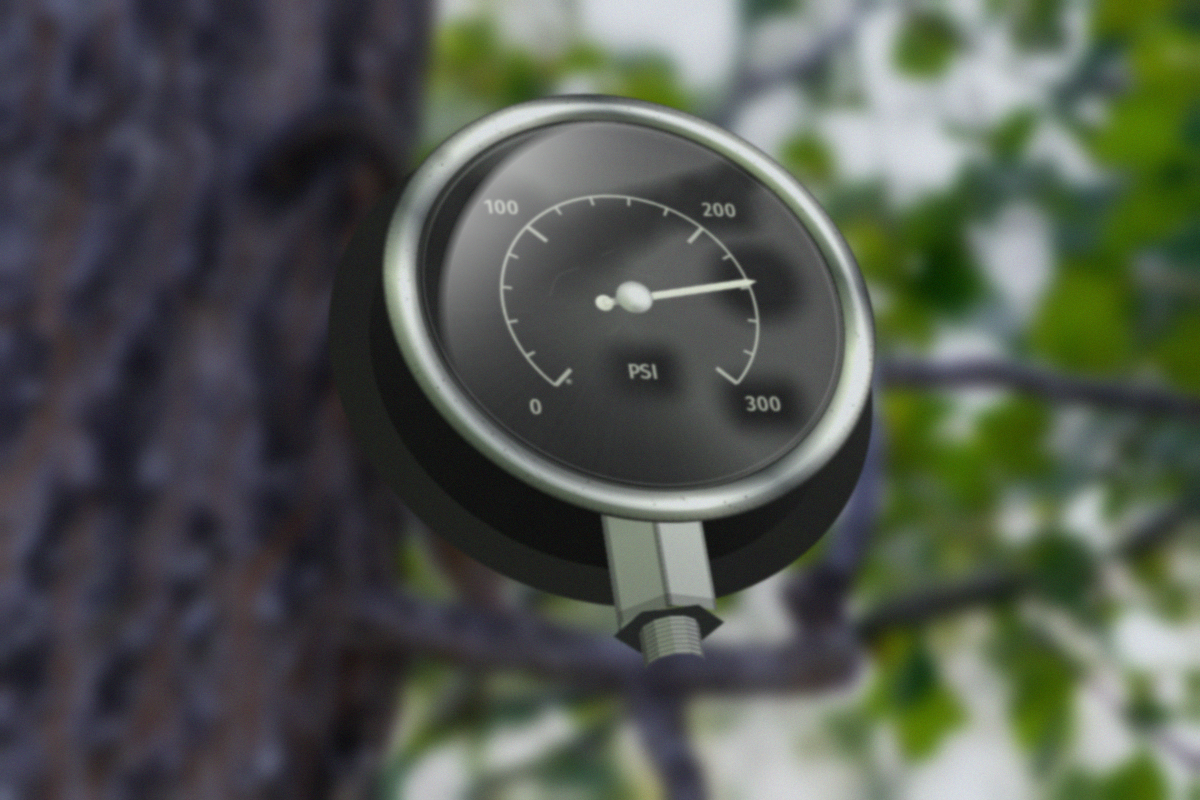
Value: 240 psi
